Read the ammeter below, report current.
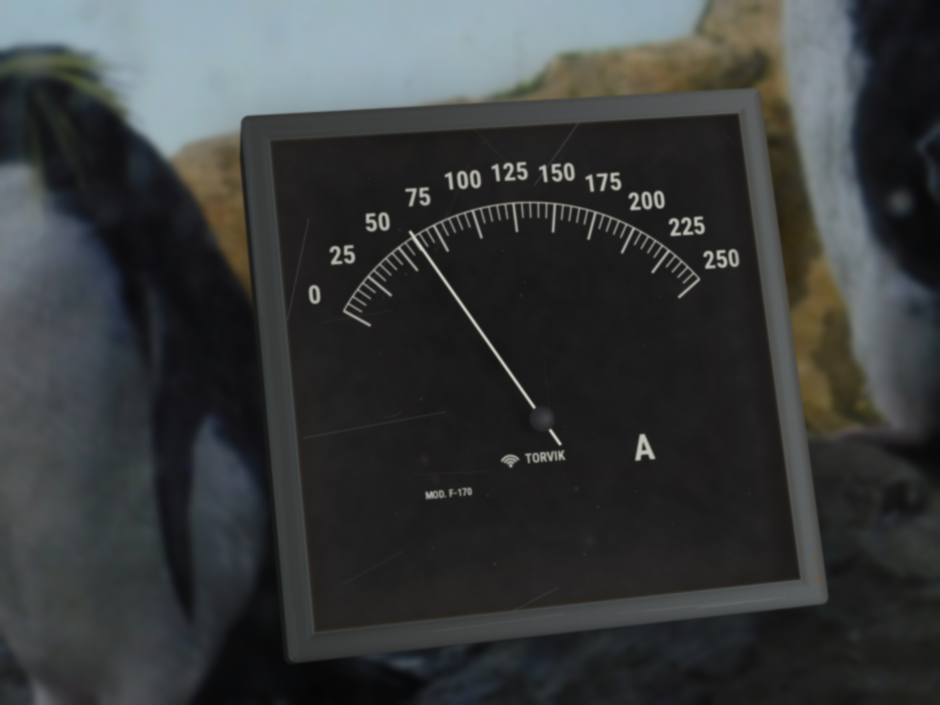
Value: 60 A
